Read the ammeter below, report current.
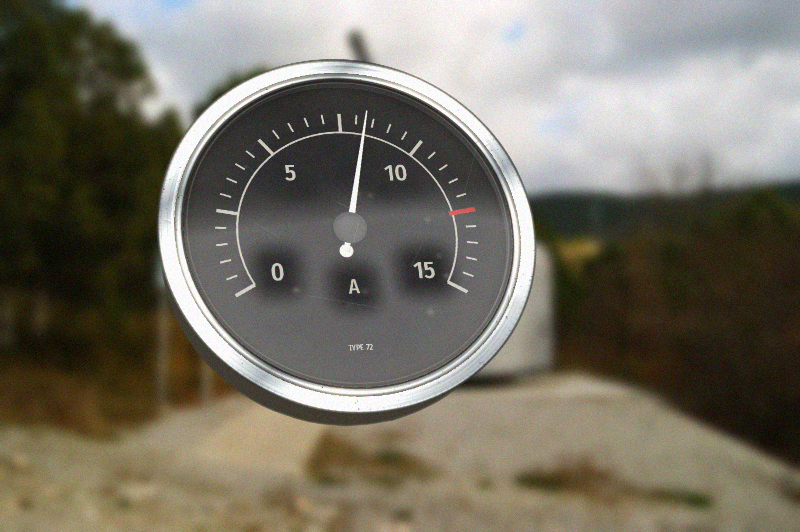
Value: 8.25 A
